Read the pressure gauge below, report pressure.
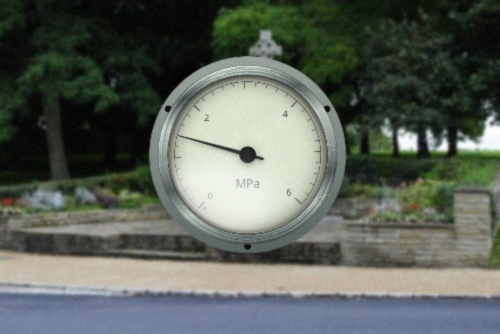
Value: 1.4 MPa
